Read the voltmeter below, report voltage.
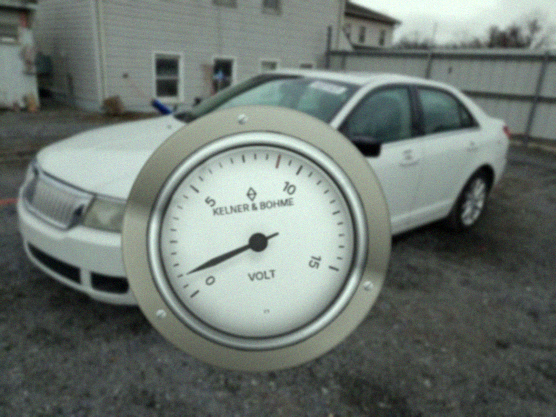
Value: 1 V
